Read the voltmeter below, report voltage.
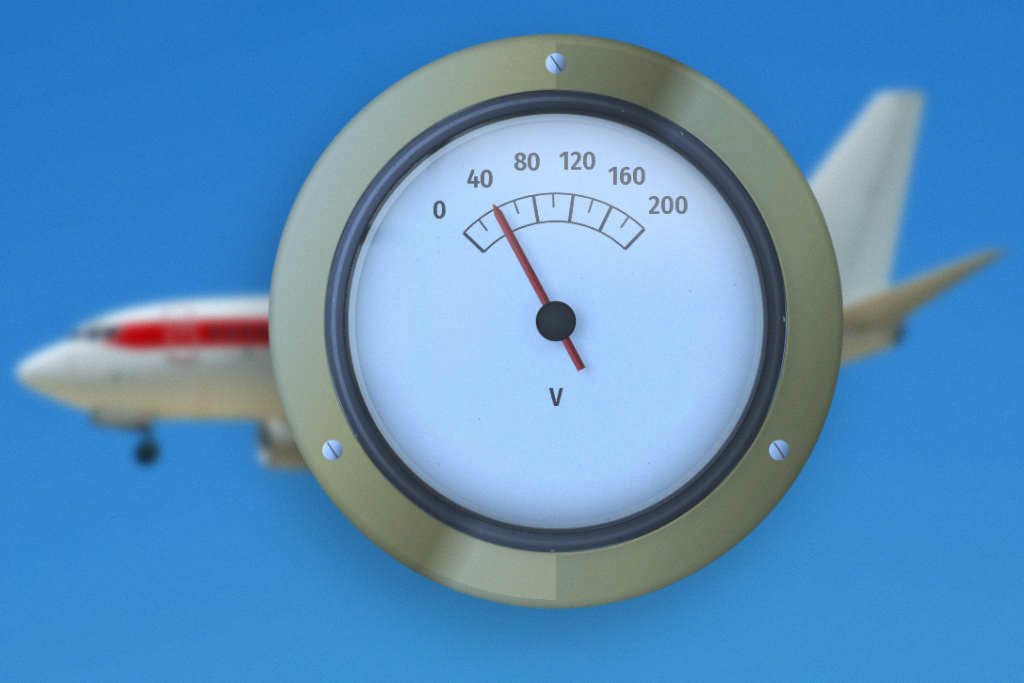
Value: 40 V
